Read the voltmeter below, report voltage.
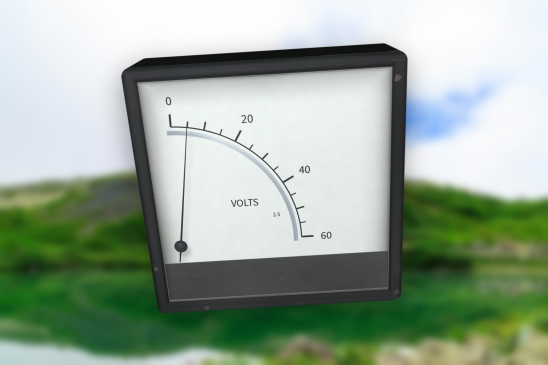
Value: 5 V
